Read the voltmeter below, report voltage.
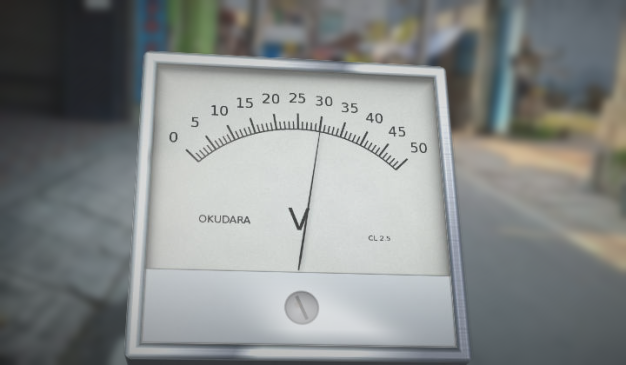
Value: 30 V
